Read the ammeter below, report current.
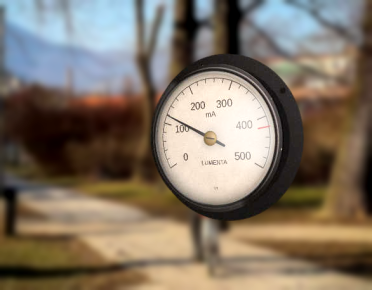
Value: 120 mA
